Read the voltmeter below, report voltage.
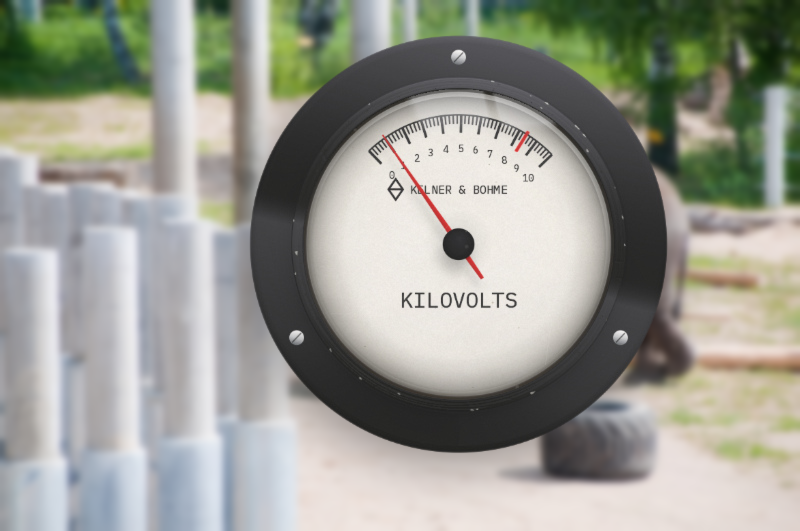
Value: 1 kV
